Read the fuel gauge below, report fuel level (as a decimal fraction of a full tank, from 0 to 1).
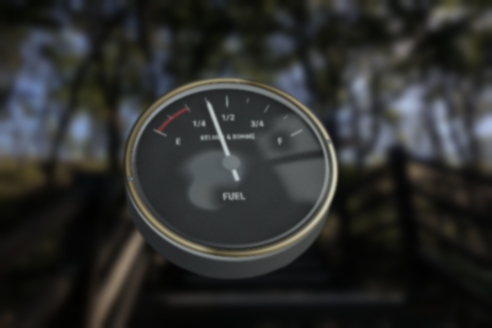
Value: 0.375
